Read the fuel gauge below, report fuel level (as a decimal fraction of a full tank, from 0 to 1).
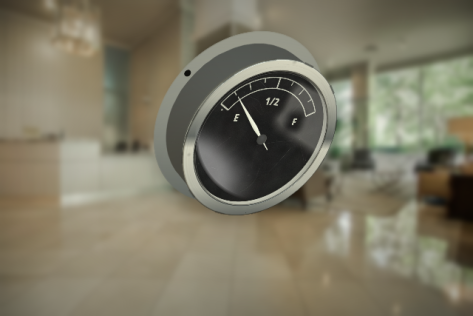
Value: 0.125
